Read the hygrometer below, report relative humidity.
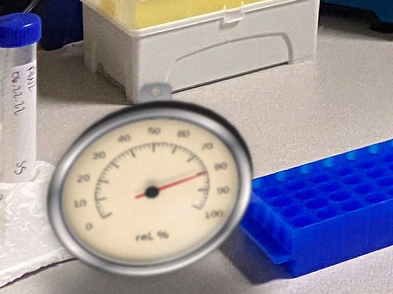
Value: 80 %
